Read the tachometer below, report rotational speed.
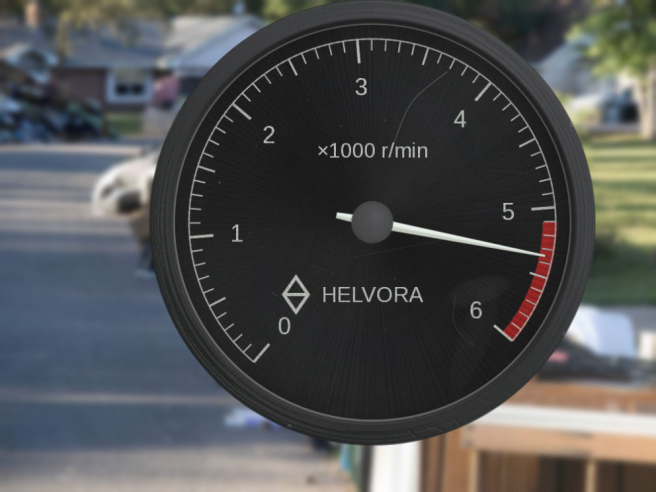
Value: 5350 rpm
